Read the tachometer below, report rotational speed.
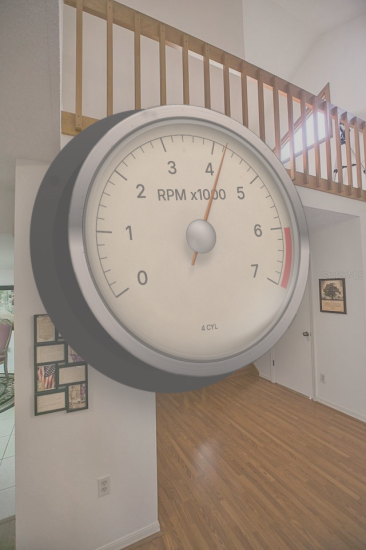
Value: 4200 rpm
